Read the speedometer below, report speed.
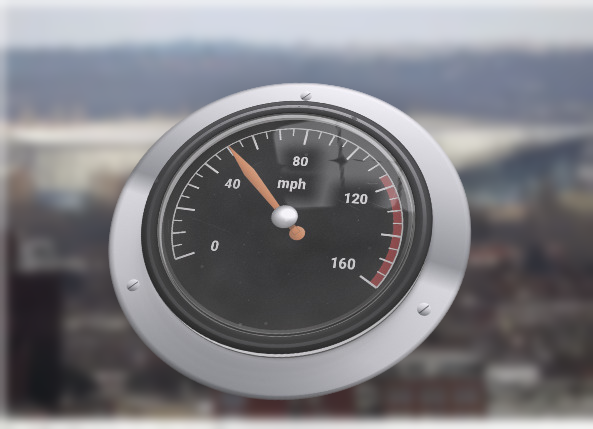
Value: 50 mph
